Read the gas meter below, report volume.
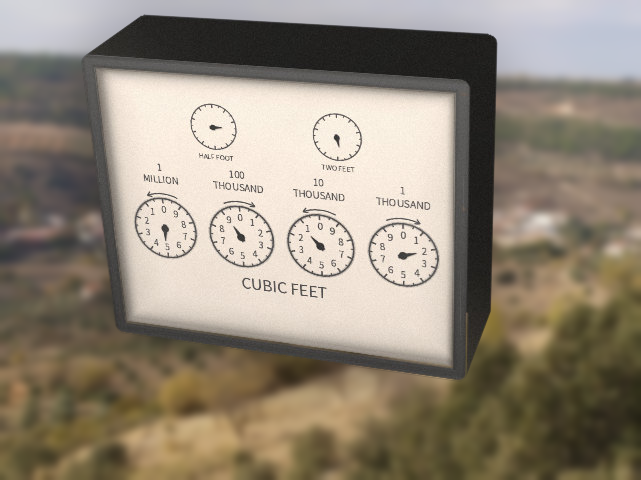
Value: 491200 ft³
